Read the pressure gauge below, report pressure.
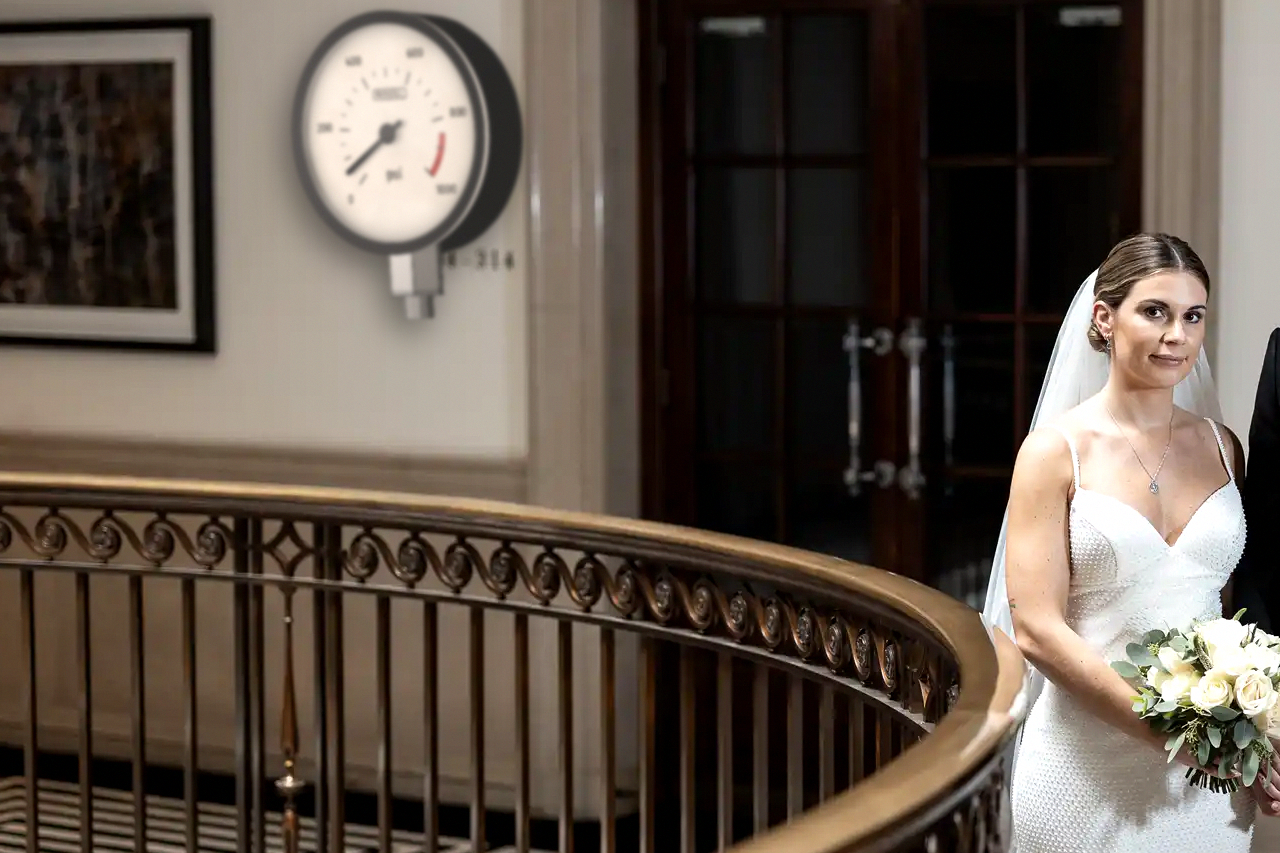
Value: 50 psi
